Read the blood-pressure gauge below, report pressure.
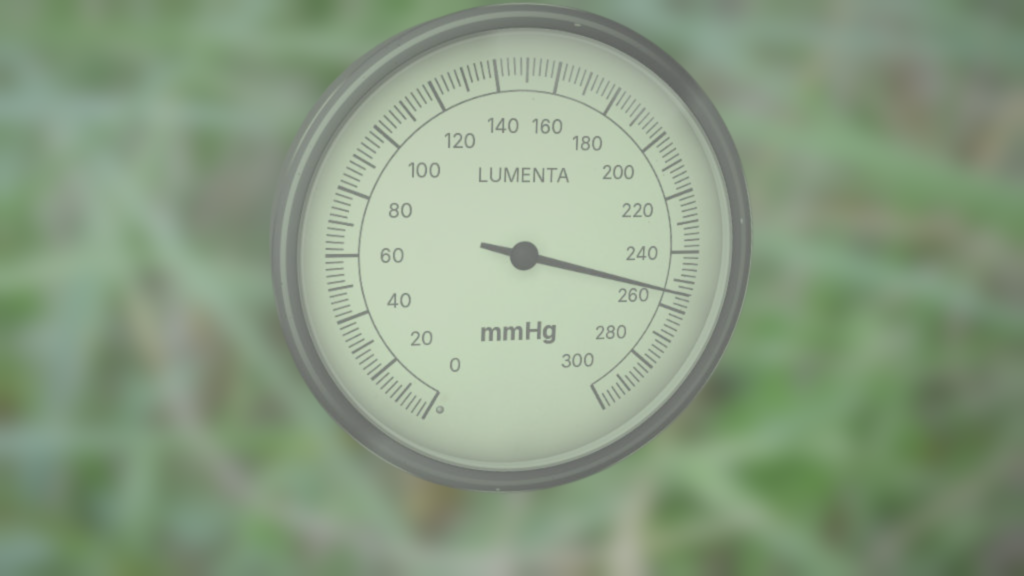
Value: 254 mmHg
